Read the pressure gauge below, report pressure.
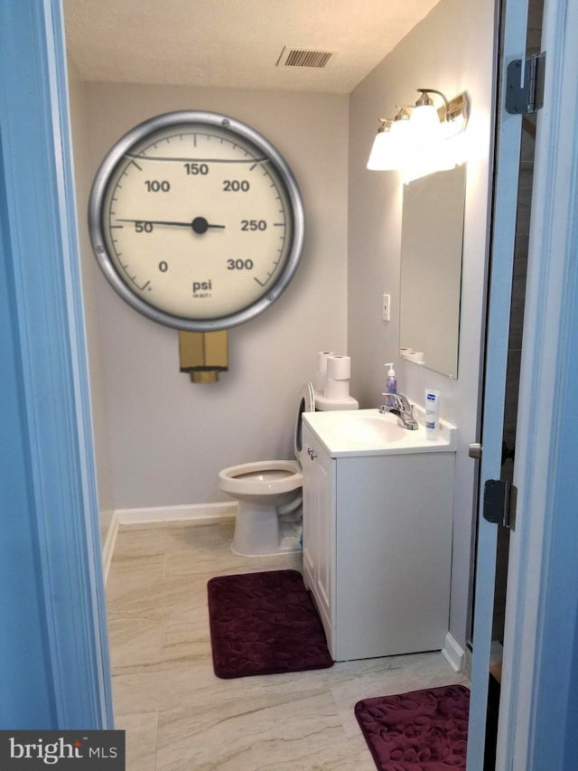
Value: 55 psi
